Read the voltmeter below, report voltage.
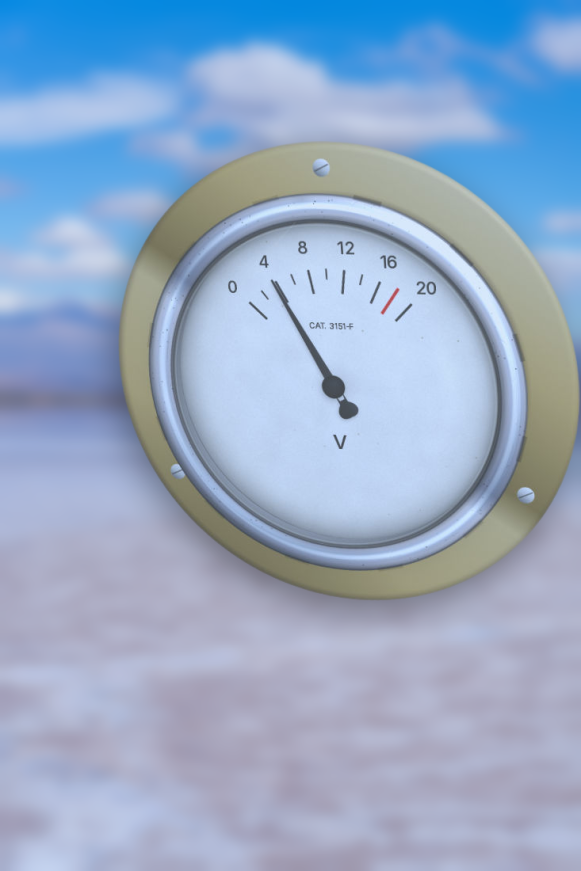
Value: 4 V
